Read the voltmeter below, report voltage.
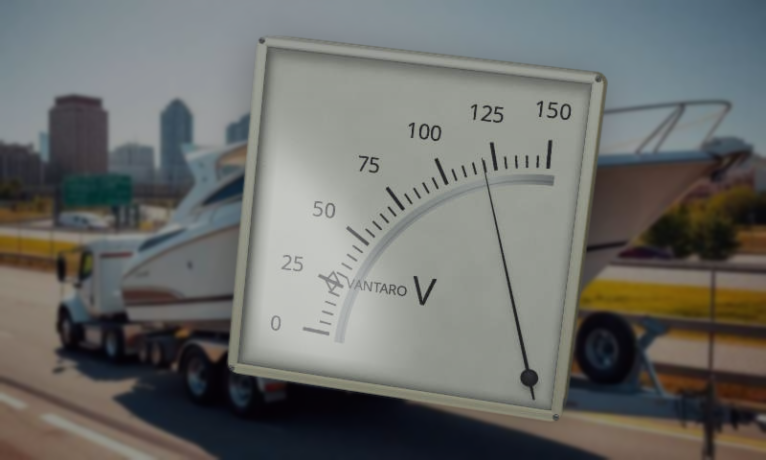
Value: 120 V
